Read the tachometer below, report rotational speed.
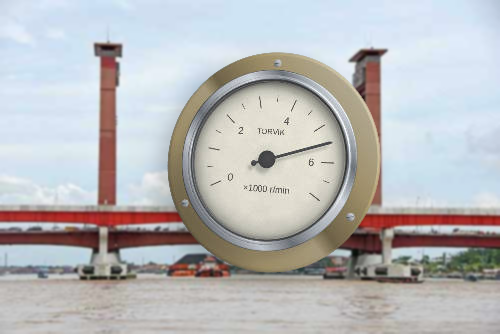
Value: 5500 rpm
